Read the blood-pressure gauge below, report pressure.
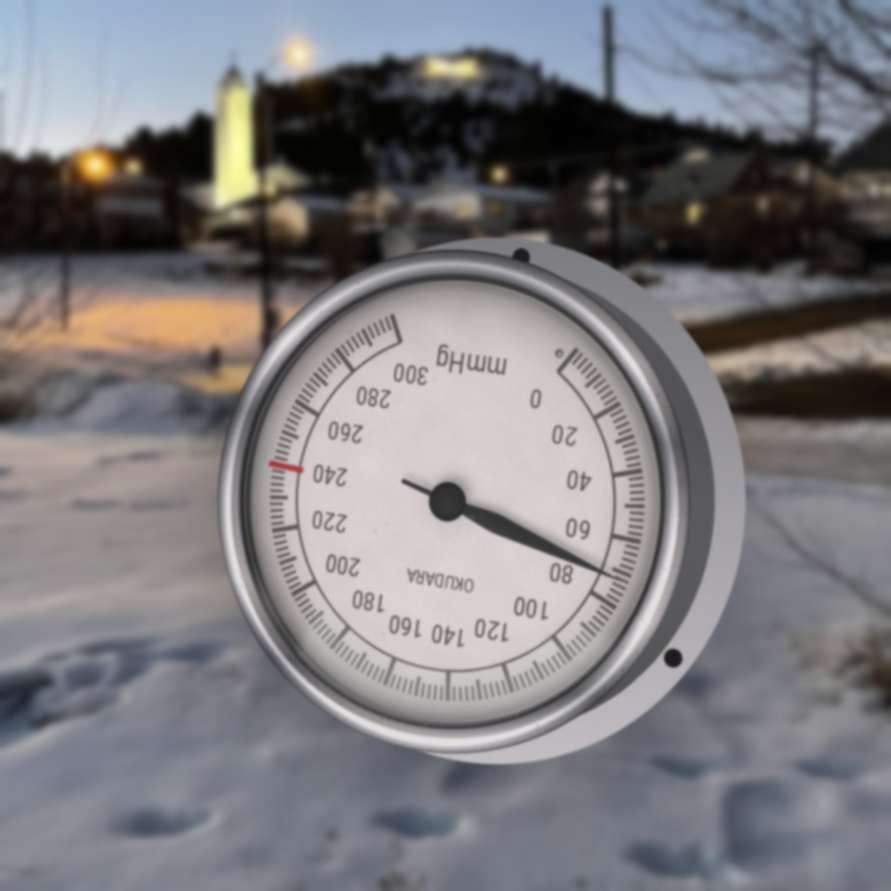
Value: 72 mmHg
